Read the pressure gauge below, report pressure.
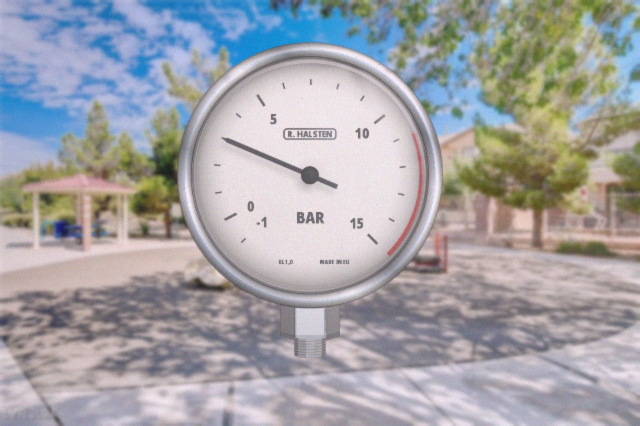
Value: 3 bar
